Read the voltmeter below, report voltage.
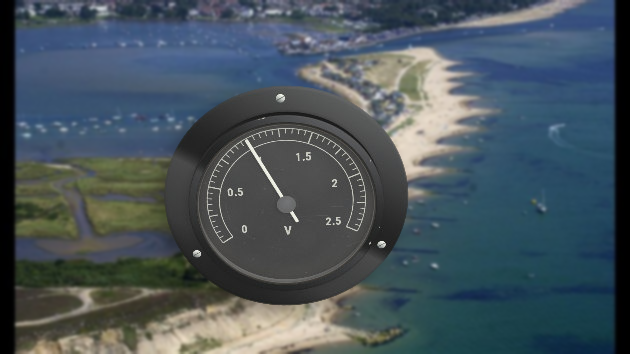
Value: 1 V
